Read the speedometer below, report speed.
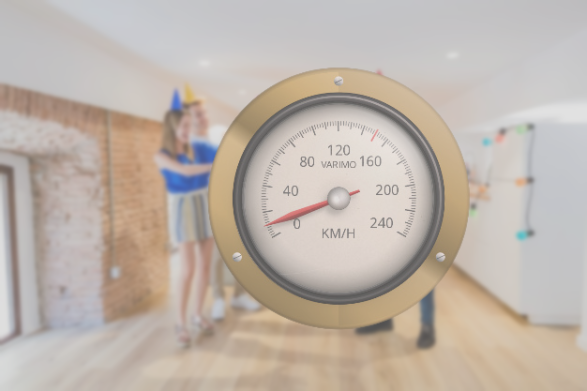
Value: 10 km/h
